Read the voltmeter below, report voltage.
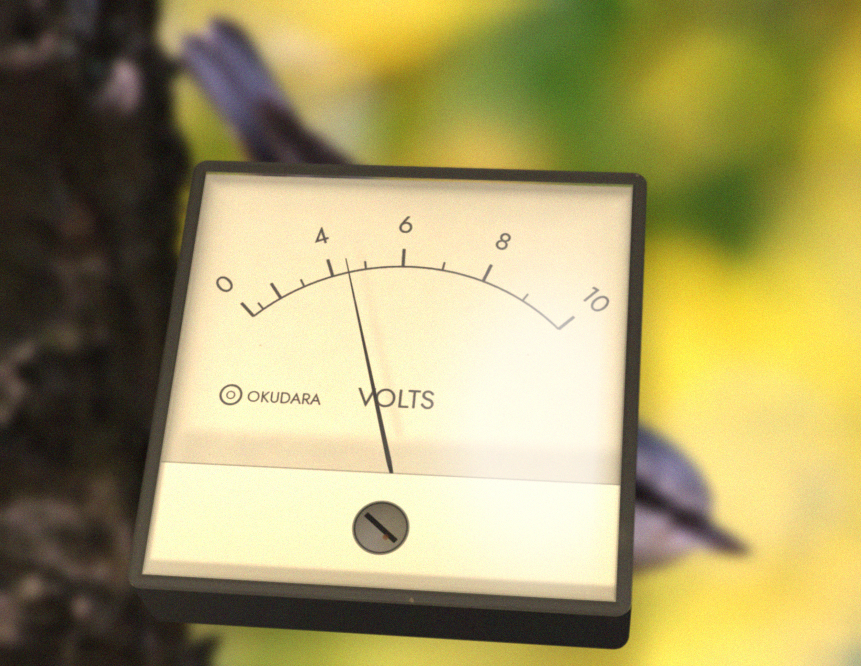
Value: 4.5 V
